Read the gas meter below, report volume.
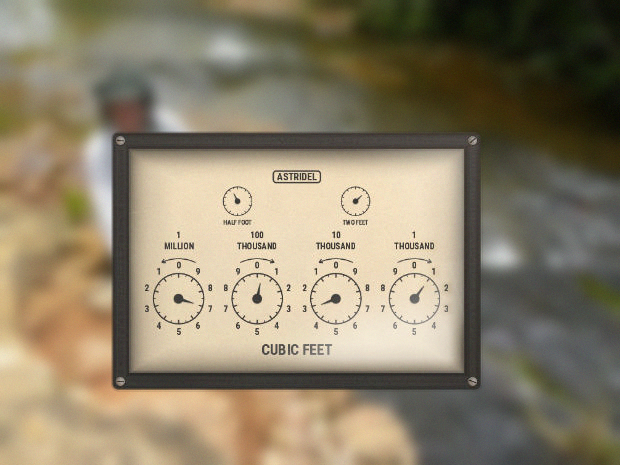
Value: 703100 ft³
